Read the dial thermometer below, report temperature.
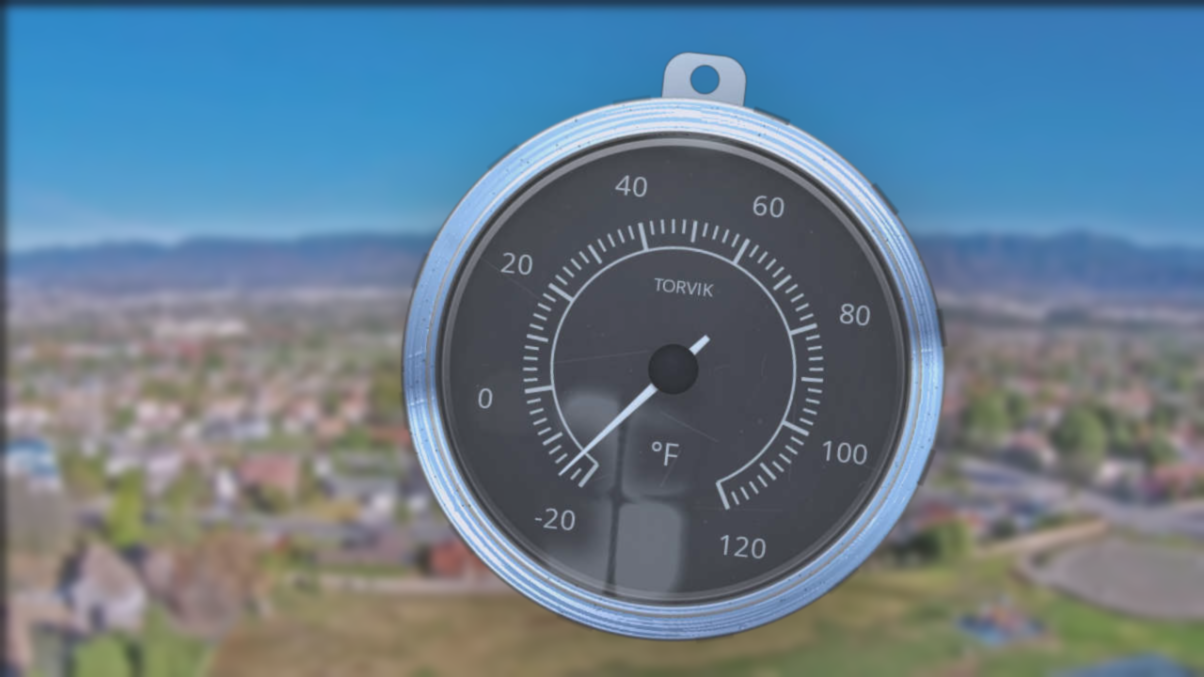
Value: -16 °F
